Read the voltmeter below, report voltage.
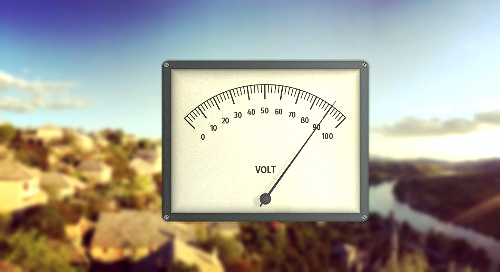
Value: 90 V
